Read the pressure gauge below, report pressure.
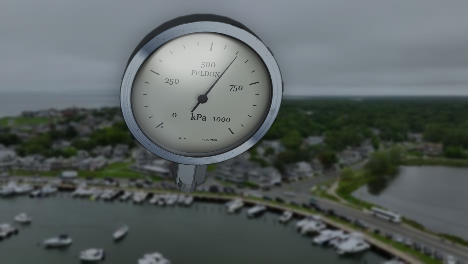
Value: 600 kPa
